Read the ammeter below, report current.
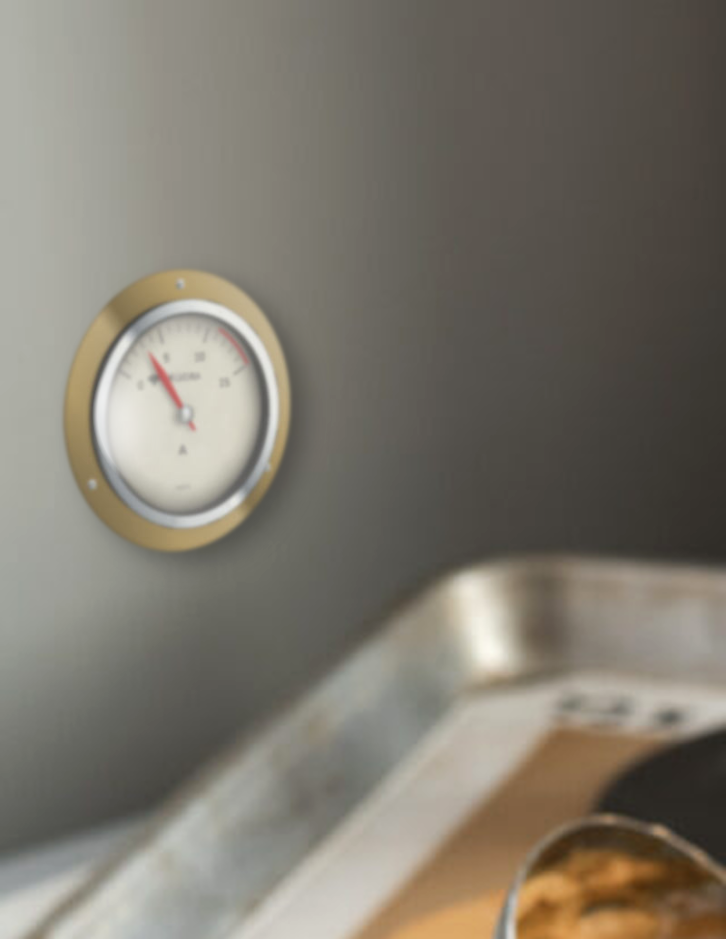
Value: 3 A
